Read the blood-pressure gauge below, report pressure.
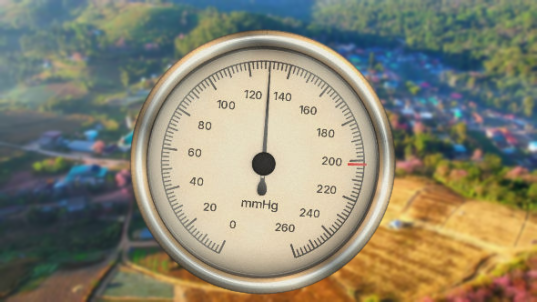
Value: 130 mmHg
